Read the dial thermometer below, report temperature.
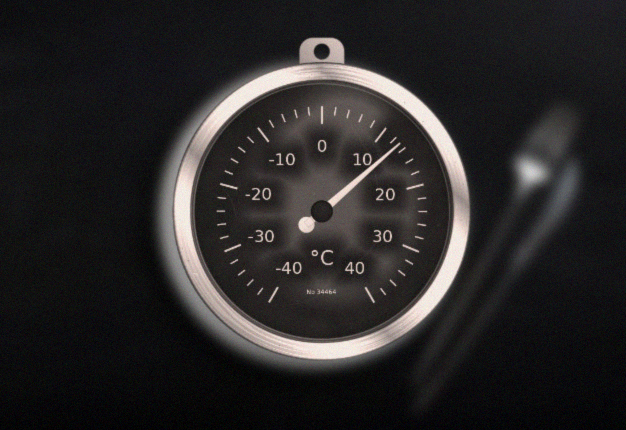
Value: 13 °C
